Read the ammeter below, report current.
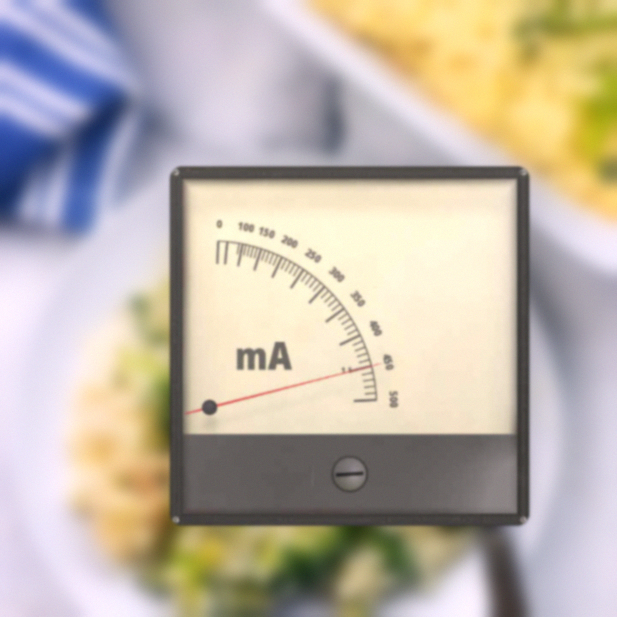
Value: 450 mA
